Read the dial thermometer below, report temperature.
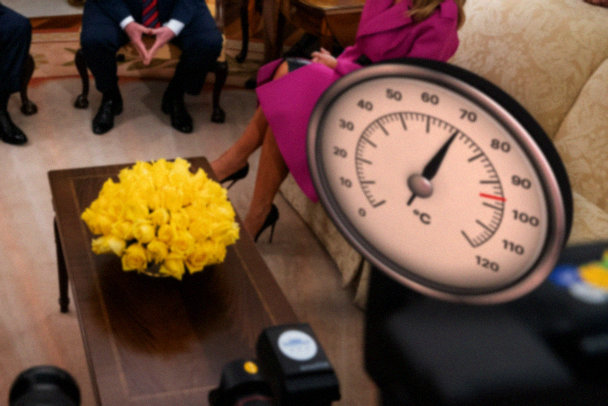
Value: 70 °C
